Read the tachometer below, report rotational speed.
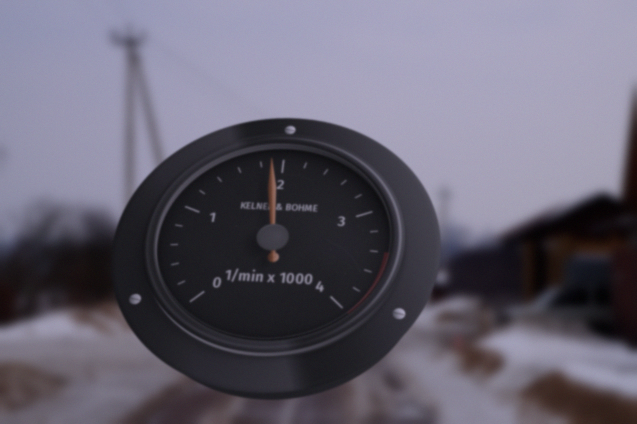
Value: 1900 rpm
